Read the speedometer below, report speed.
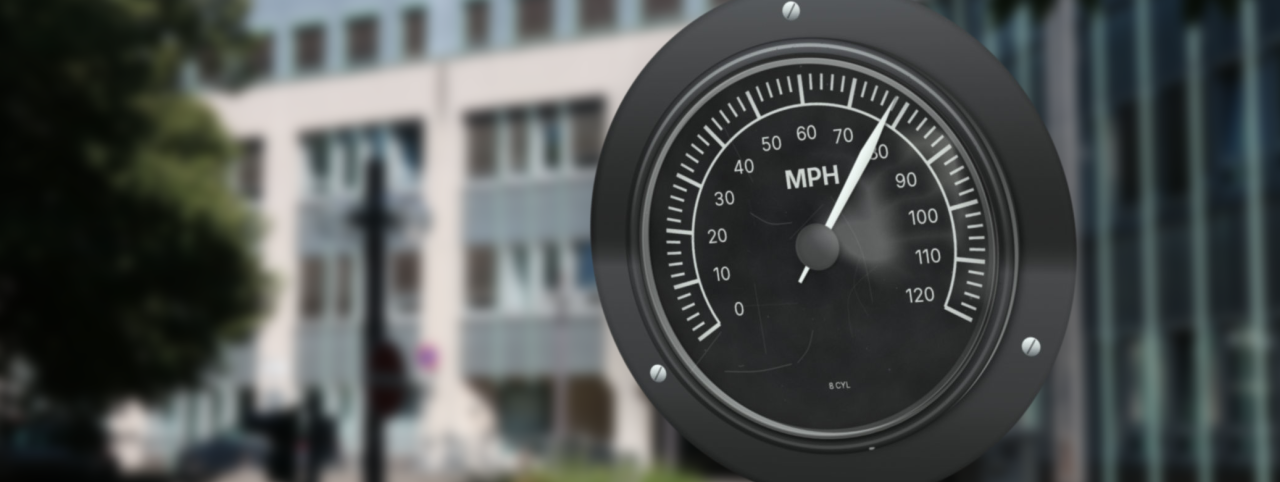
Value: 78 mph
